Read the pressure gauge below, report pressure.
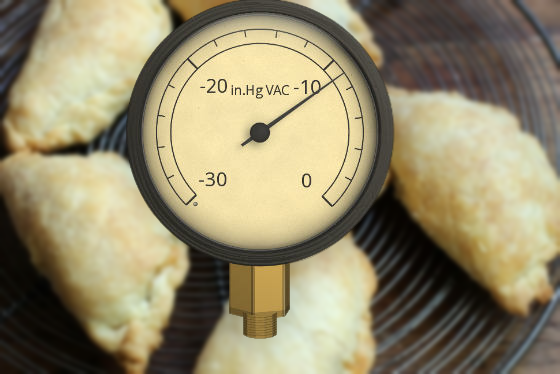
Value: -9 inHg
